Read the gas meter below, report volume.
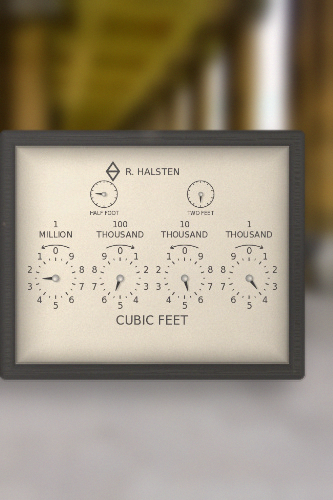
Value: 255400 ft³
